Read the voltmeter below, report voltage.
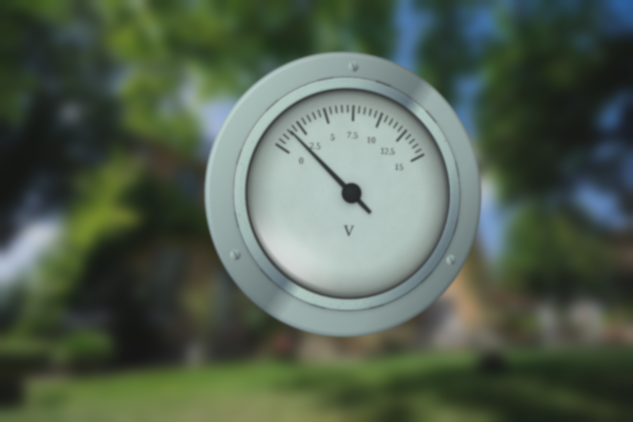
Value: 1.5 V
